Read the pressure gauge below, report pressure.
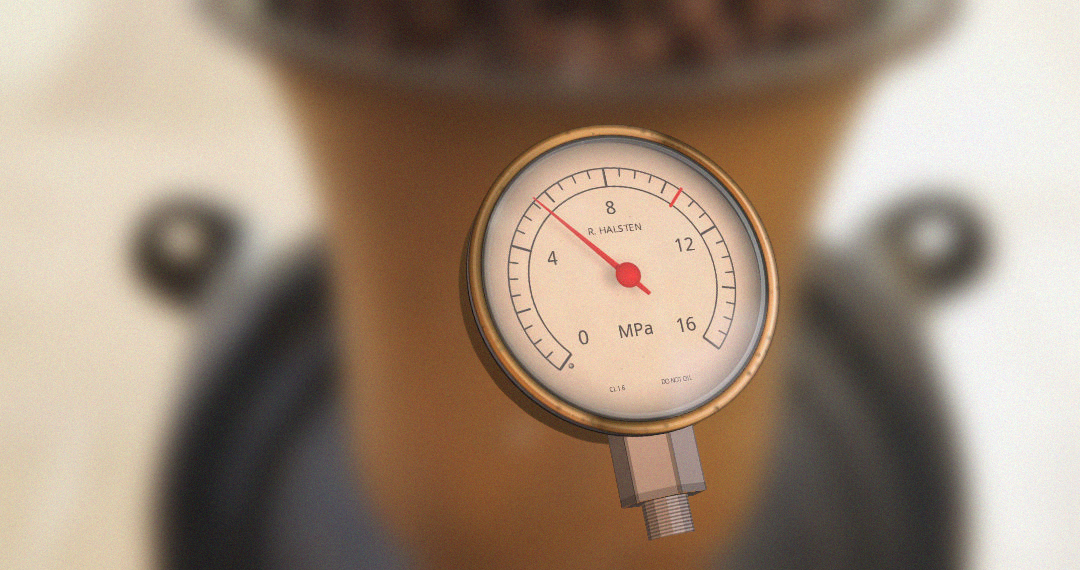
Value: 5.5 MPa
